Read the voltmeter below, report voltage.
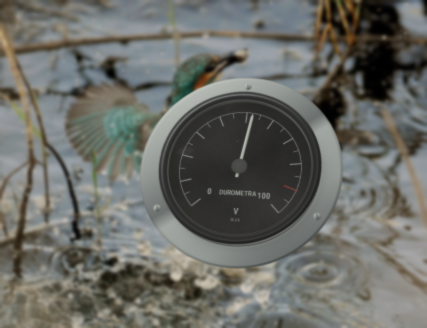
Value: 52.5 V
